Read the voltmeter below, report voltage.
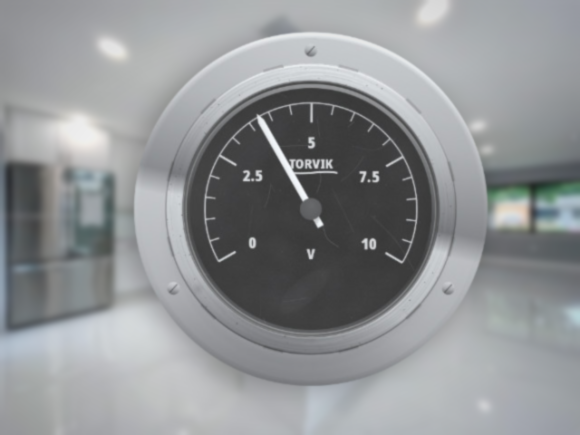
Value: 3.75 V
